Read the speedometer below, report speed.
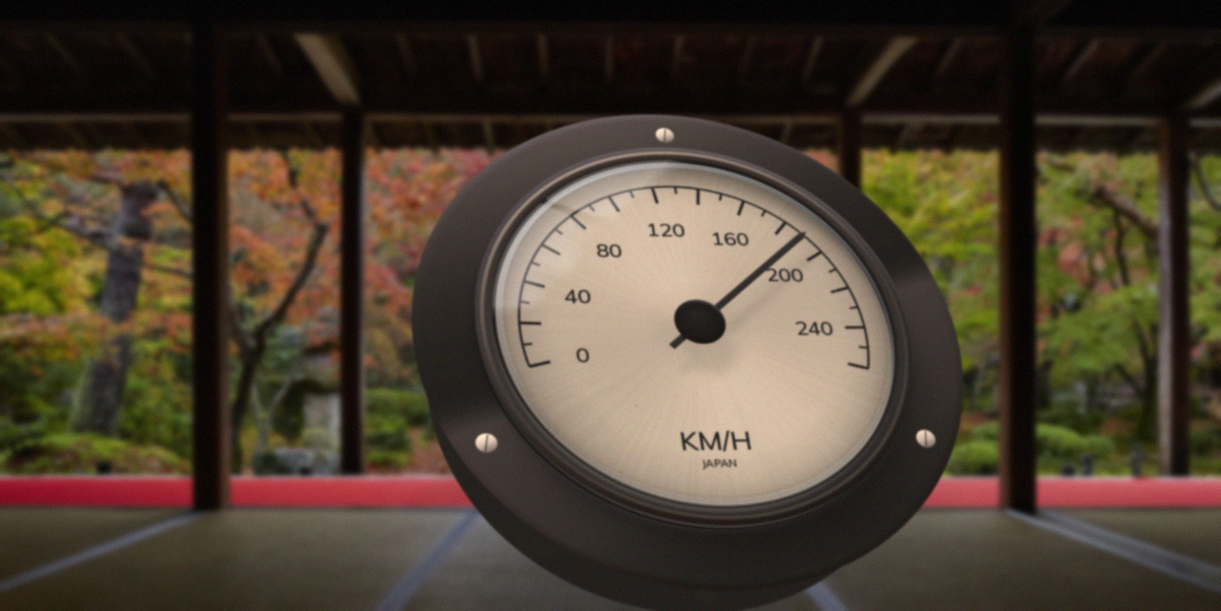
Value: 190 km/h
